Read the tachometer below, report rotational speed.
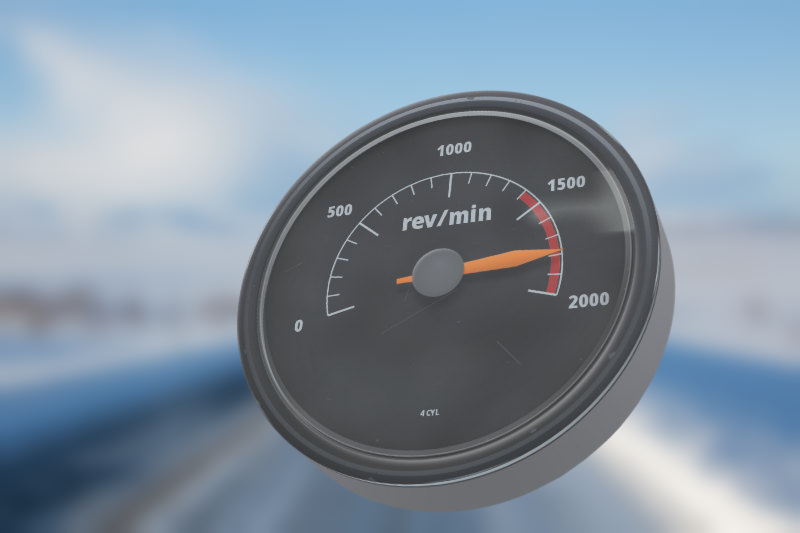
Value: 1800 rpm
